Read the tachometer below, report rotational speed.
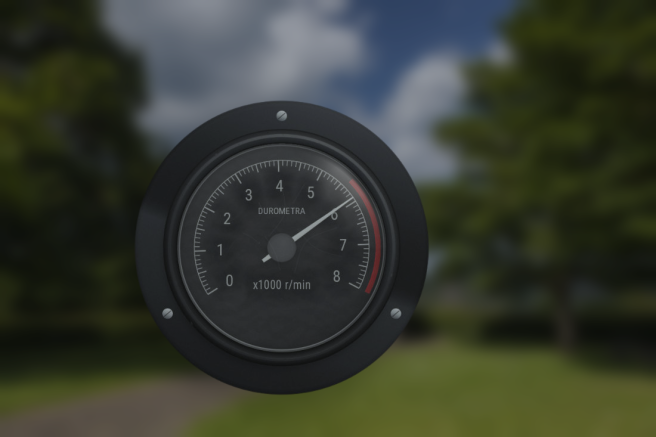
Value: 5900 rpm
